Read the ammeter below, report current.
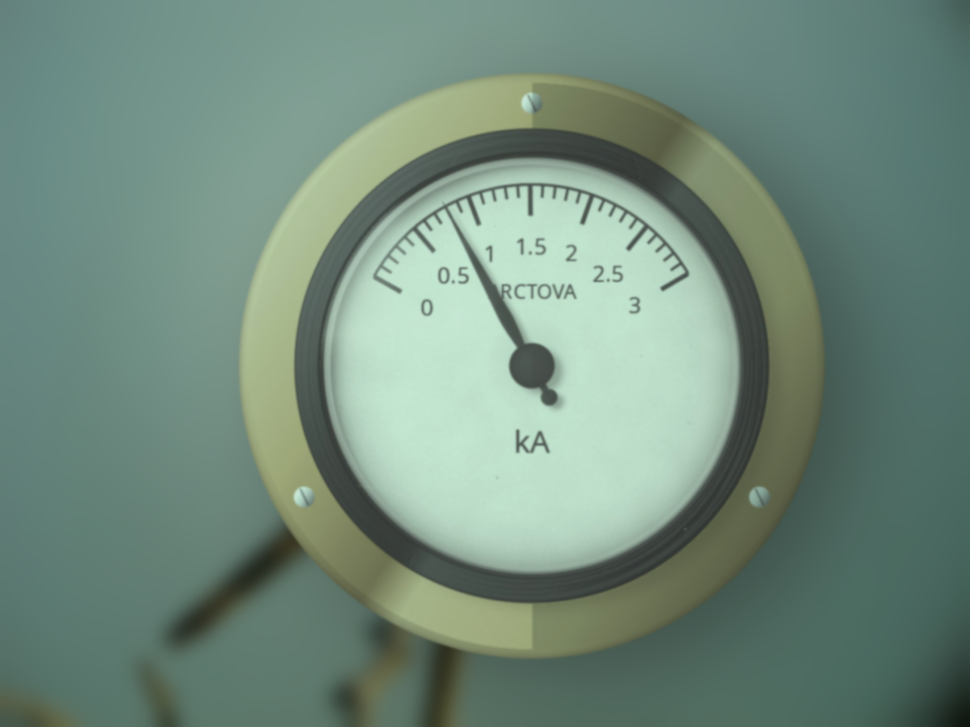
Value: 0.8 kA
